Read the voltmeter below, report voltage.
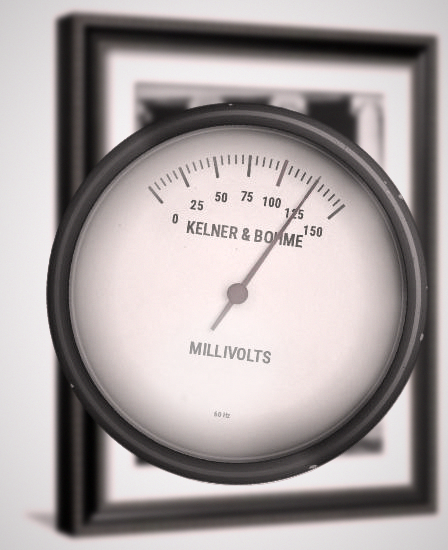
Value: 125 mV
